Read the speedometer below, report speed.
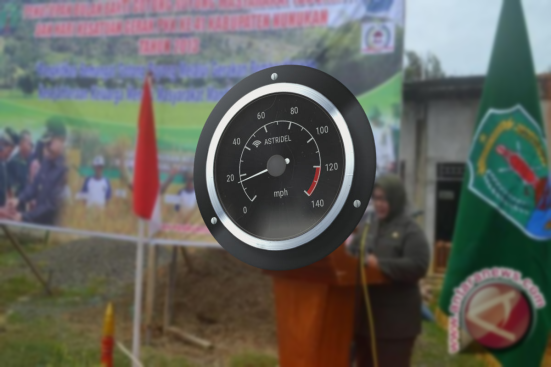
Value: 15 mph
